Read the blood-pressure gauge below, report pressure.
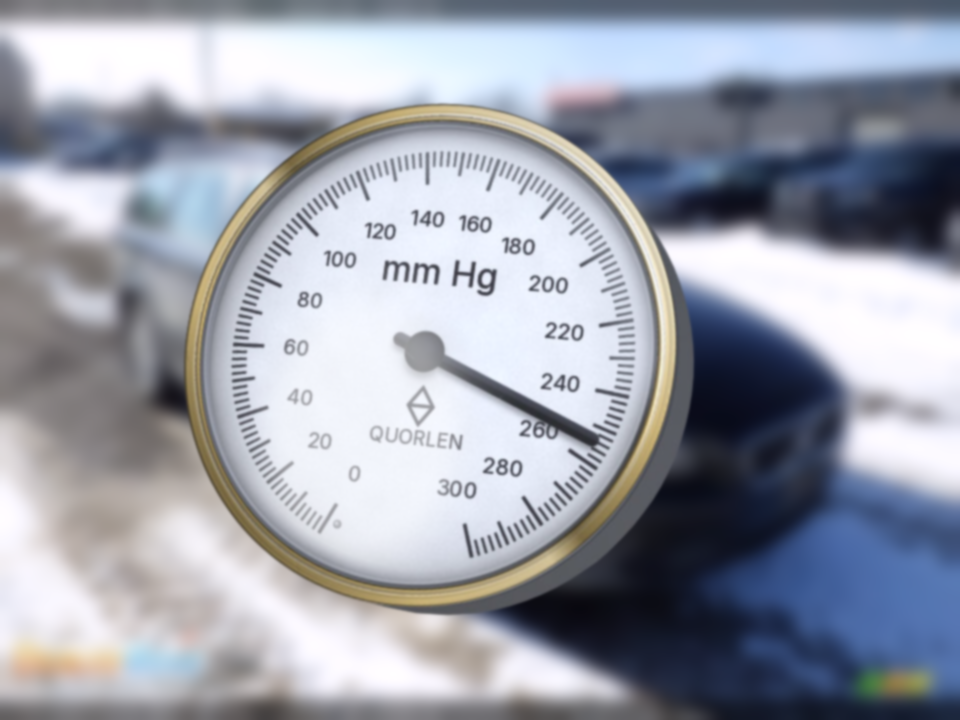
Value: 254 mmHg
